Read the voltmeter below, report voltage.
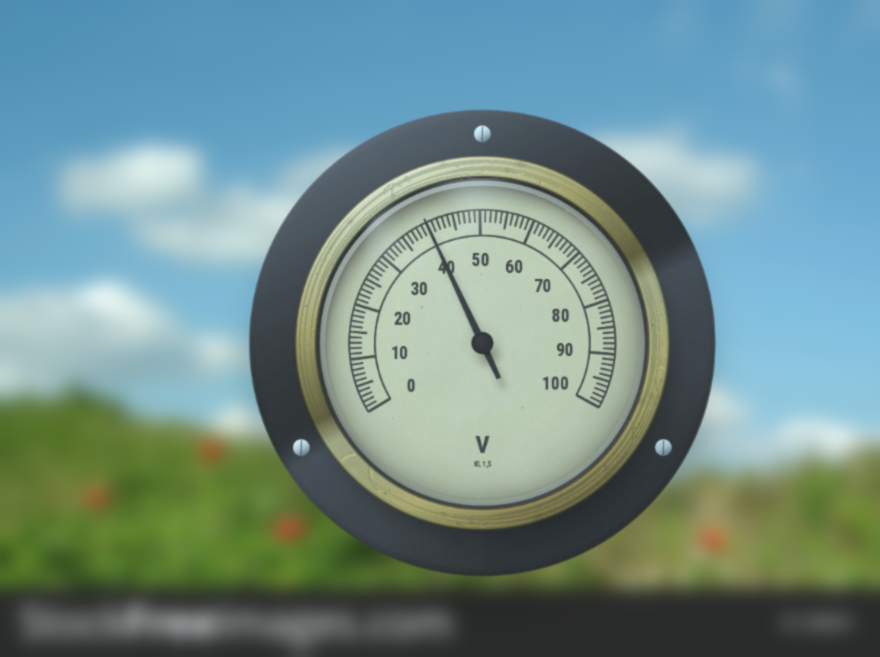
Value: 40 V
